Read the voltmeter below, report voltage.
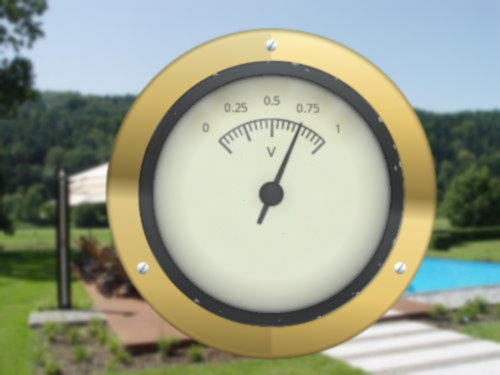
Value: 0.75 V
